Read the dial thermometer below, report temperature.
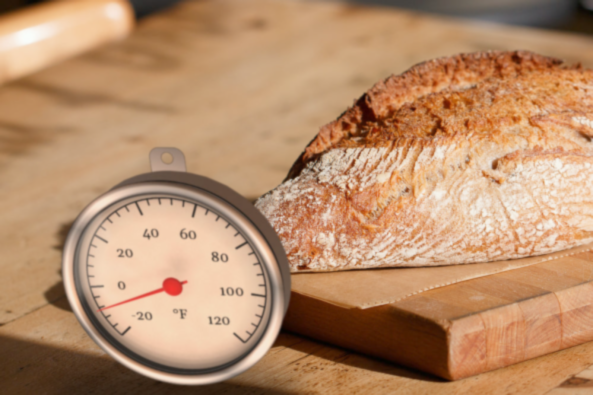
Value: -8 °F
